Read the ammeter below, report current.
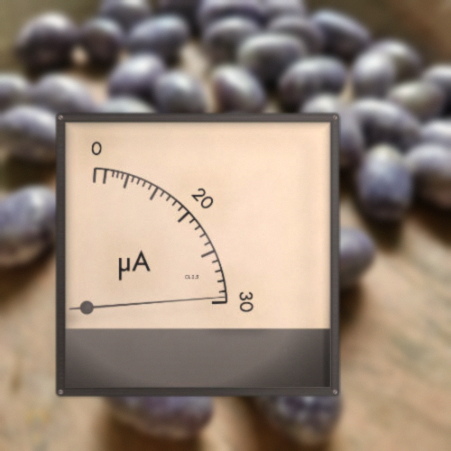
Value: 29.5 µA
